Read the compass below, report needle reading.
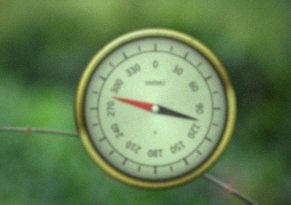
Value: 285 °
